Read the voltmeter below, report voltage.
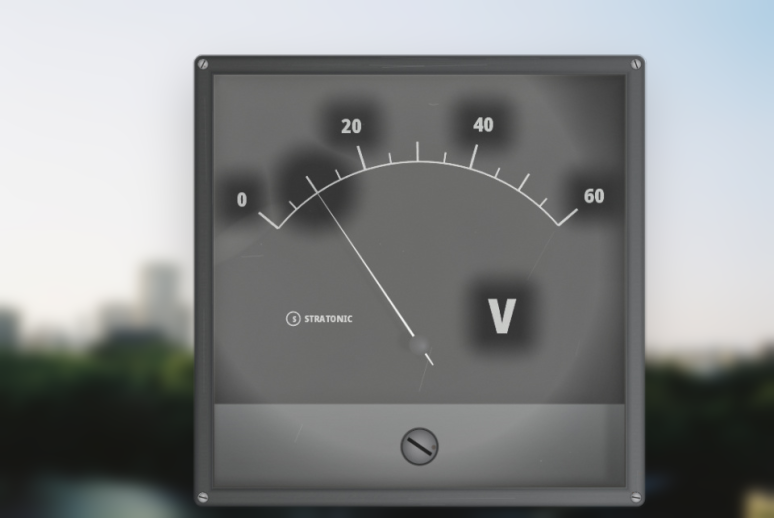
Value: 10 V
